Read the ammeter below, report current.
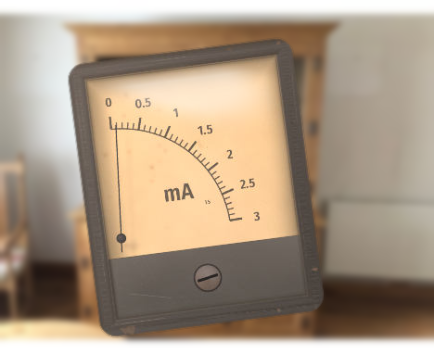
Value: 0.1 mA
